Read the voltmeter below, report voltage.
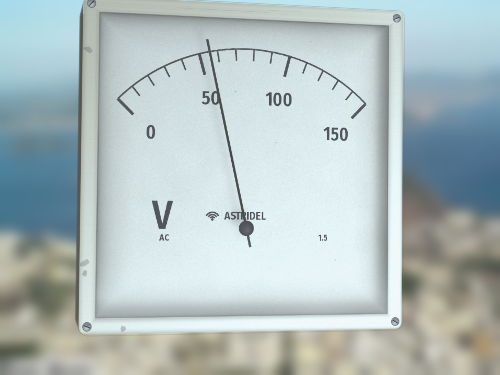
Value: 55 V
